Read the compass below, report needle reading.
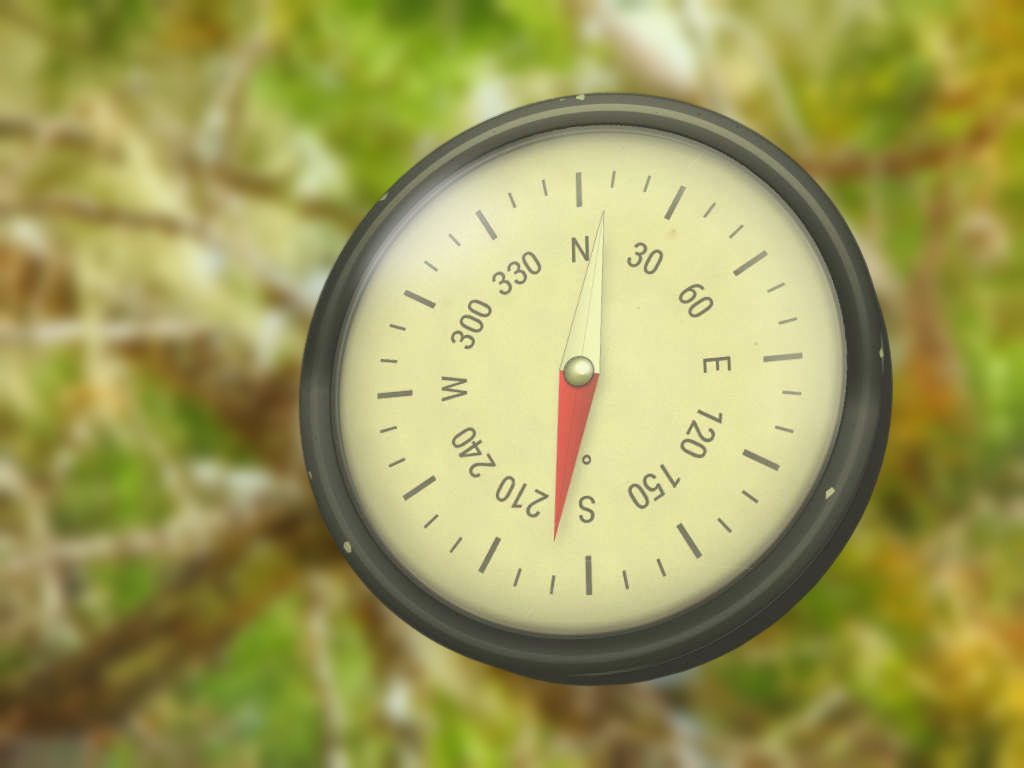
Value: 190 °
